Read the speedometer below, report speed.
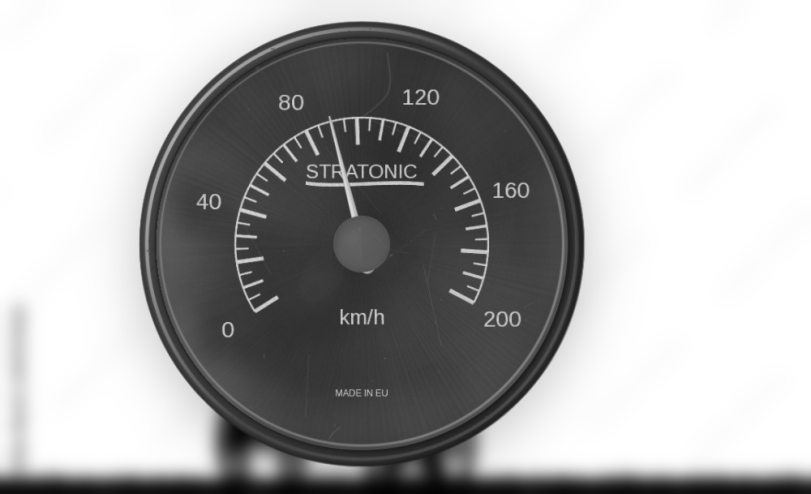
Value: 90 km/h
